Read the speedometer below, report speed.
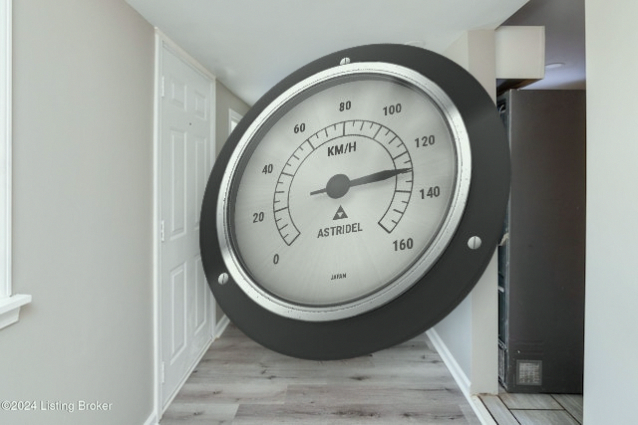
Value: 130 km/h
